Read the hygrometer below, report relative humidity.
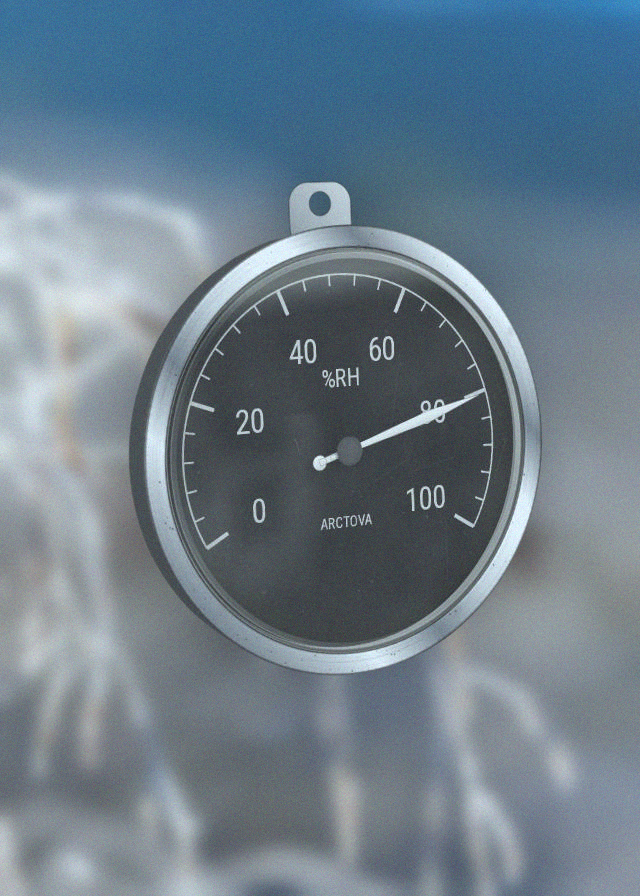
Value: 80 %
